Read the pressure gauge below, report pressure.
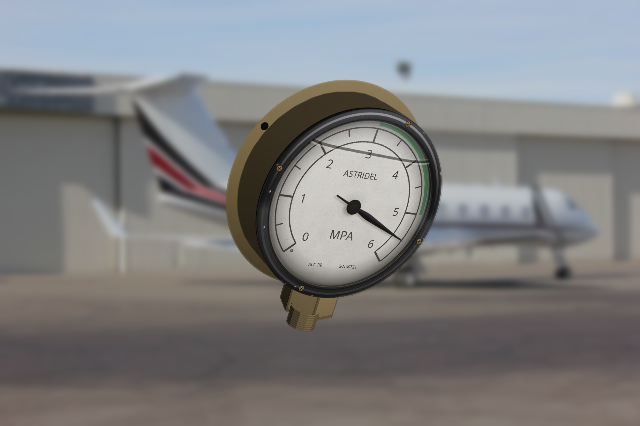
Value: 5.5 MPa
